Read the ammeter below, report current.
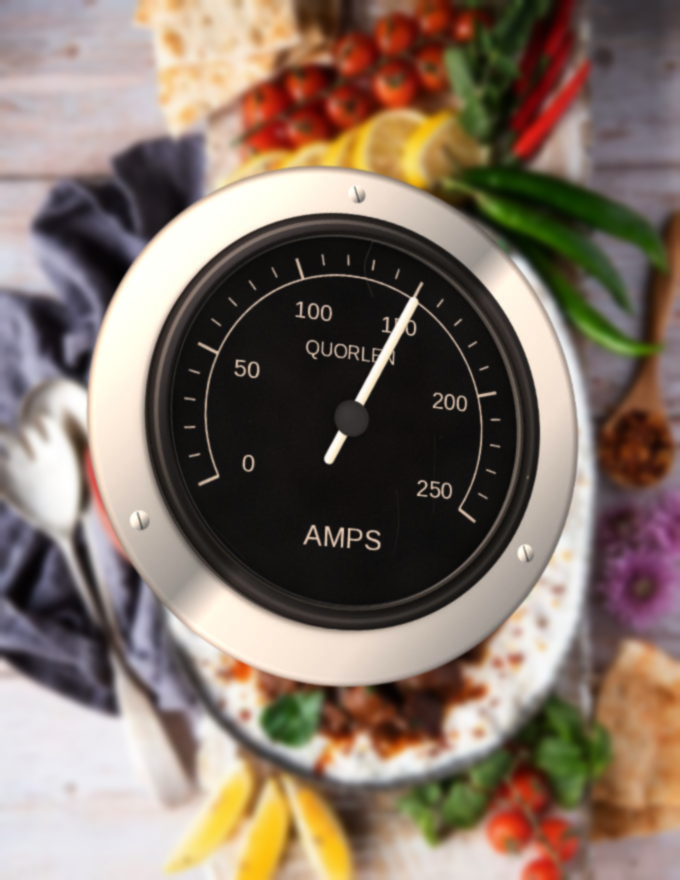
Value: 150 A
